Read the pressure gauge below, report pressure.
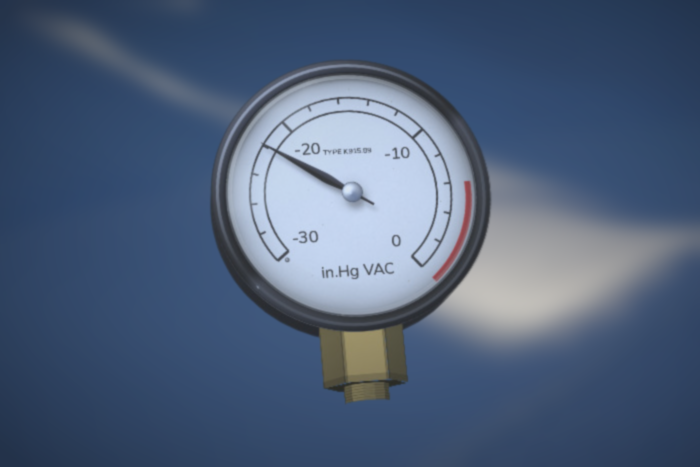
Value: -22 inHg
